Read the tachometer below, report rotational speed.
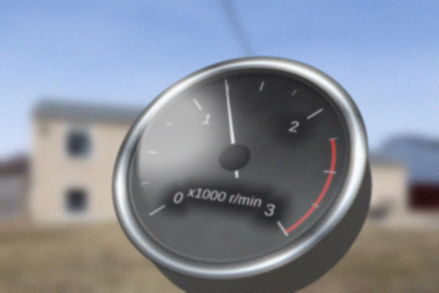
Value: 1250 rpm
